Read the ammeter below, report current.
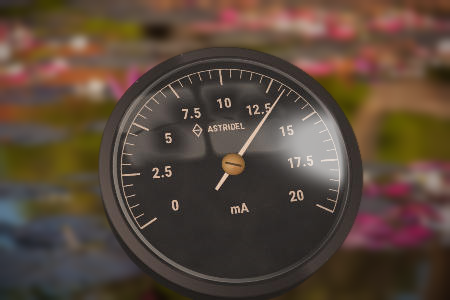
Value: 13.25 mA
